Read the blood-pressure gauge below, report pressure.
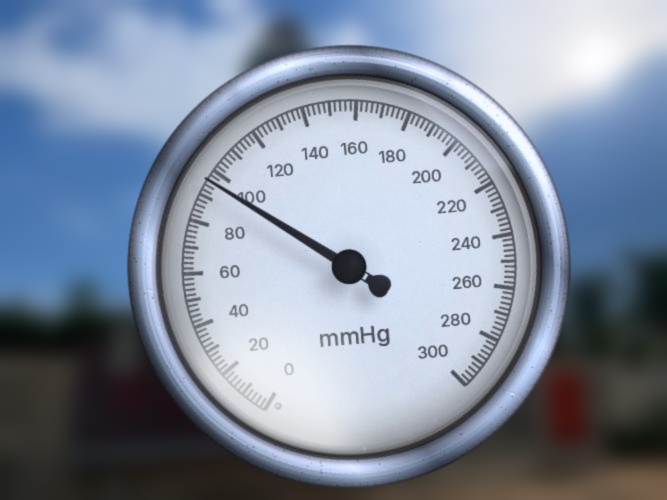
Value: 96 mmHg
